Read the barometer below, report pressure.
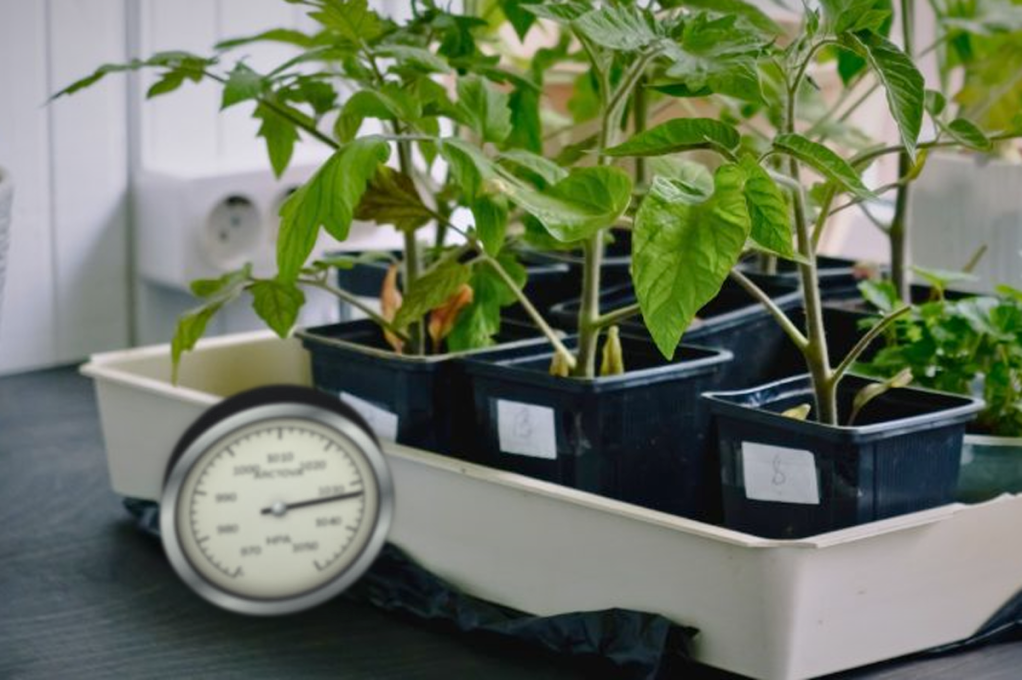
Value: 1032 hPa
